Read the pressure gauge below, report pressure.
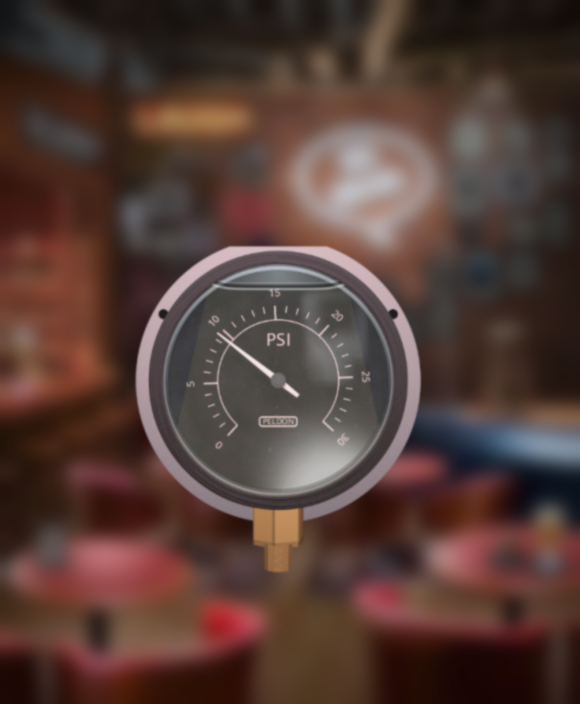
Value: 9.5 psi
